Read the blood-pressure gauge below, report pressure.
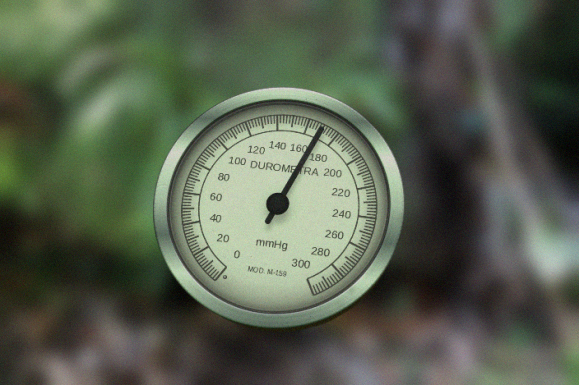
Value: 170 mmHg
